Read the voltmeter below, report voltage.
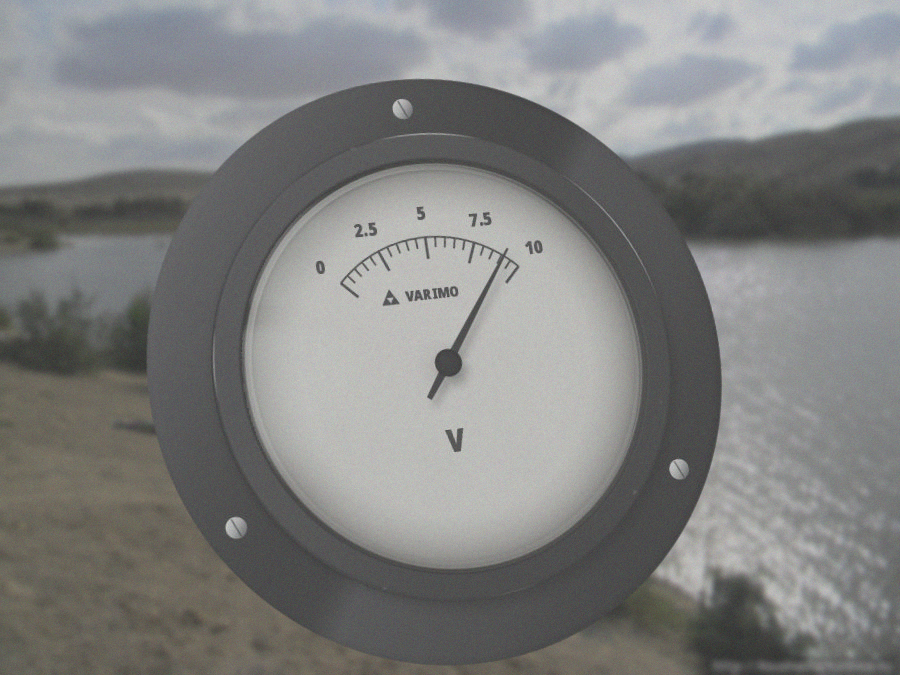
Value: 9 V
